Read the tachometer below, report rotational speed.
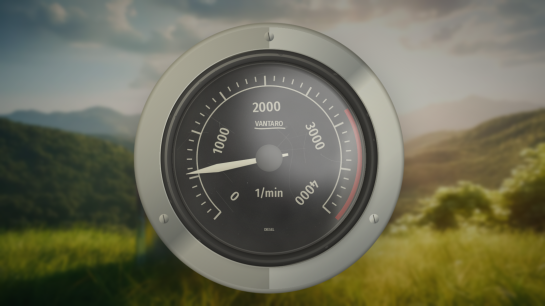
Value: 550 rpm
